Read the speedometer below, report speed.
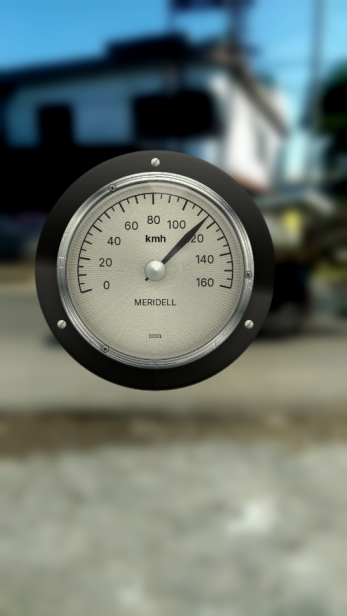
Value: 115 km/h
